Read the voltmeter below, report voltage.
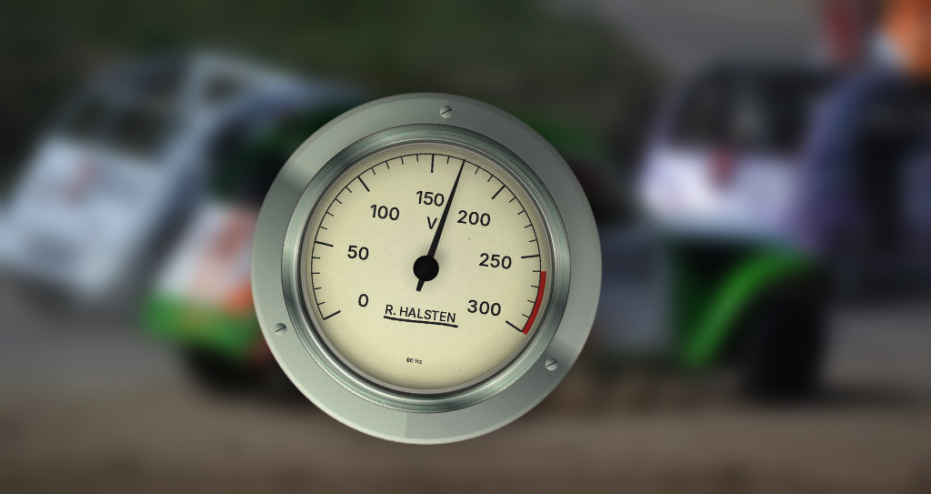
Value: 170 V
